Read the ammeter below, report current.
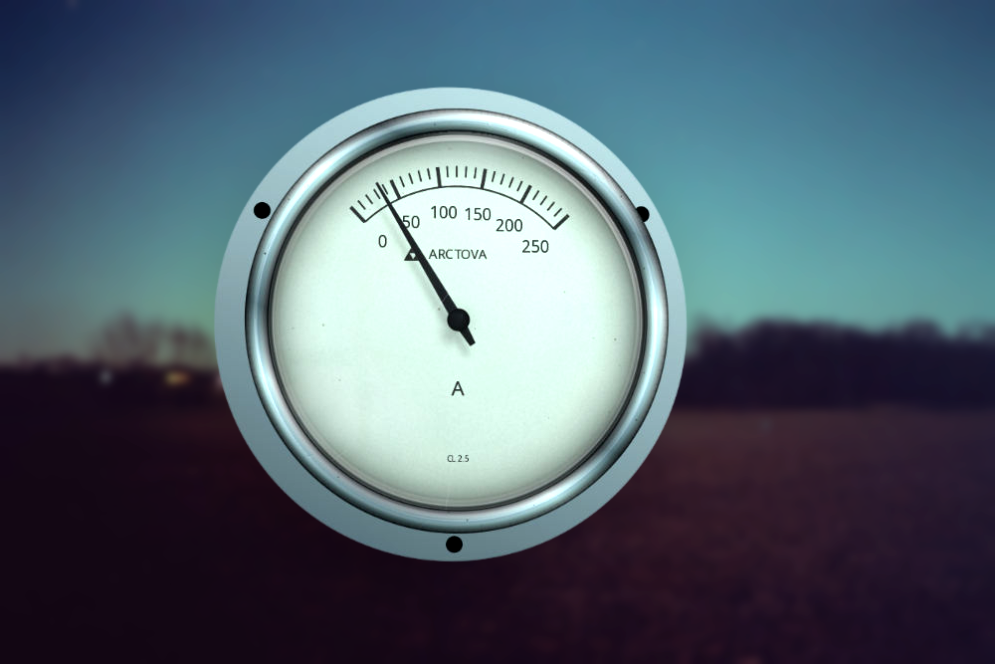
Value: 35 A
